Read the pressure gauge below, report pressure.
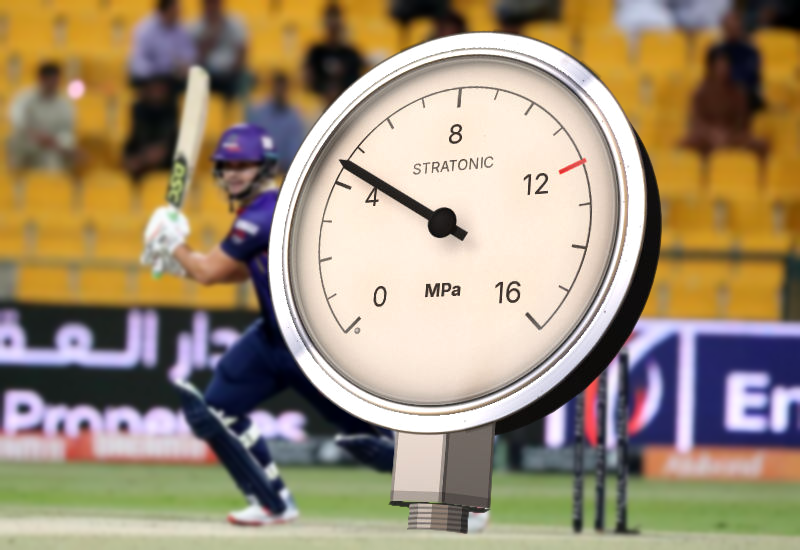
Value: 4.5 MPa
